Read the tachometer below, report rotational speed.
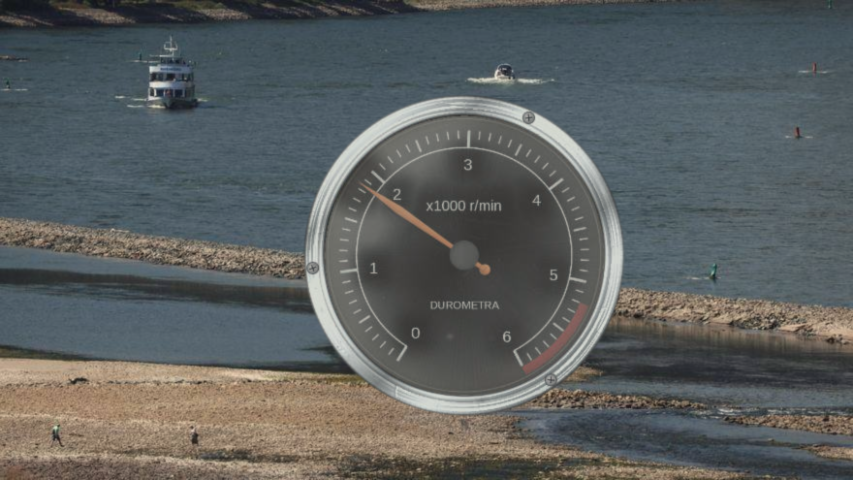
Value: 1850 rpm
